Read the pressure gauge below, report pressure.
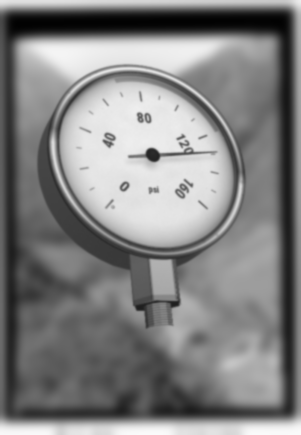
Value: 130 psi
